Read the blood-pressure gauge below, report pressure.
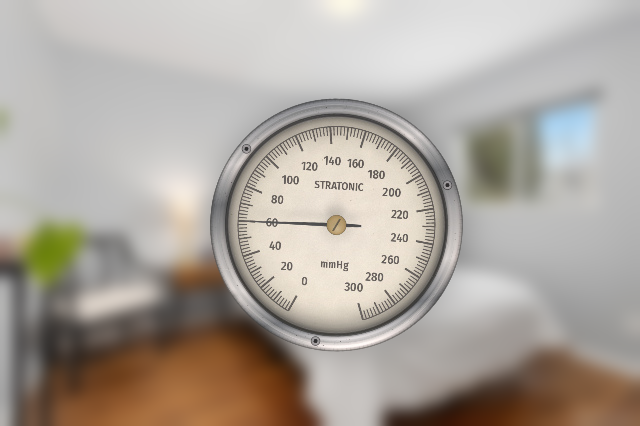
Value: 60 mmHg
